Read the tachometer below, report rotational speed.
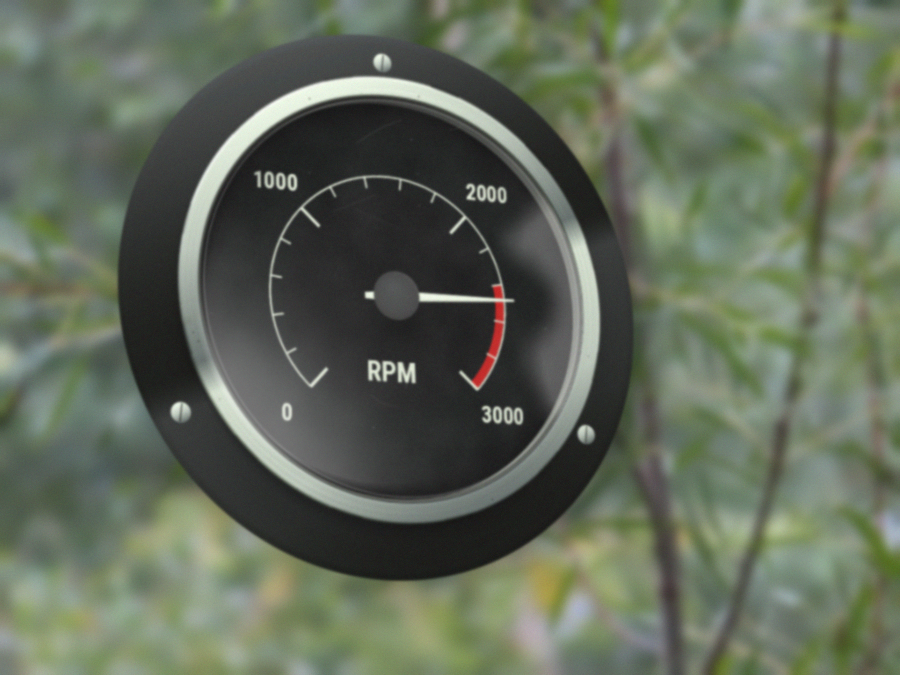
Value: 2500 rpm
